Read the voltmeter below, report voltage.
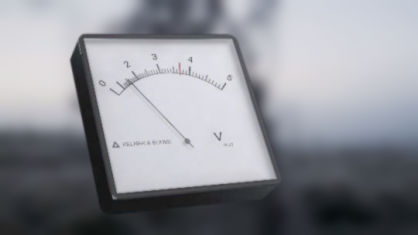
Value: 1.5 V
